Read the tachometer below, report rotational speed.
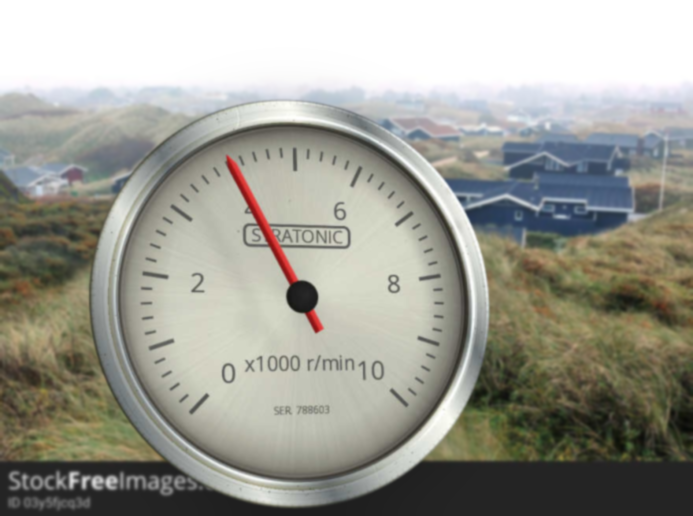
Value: 4000 rpm
